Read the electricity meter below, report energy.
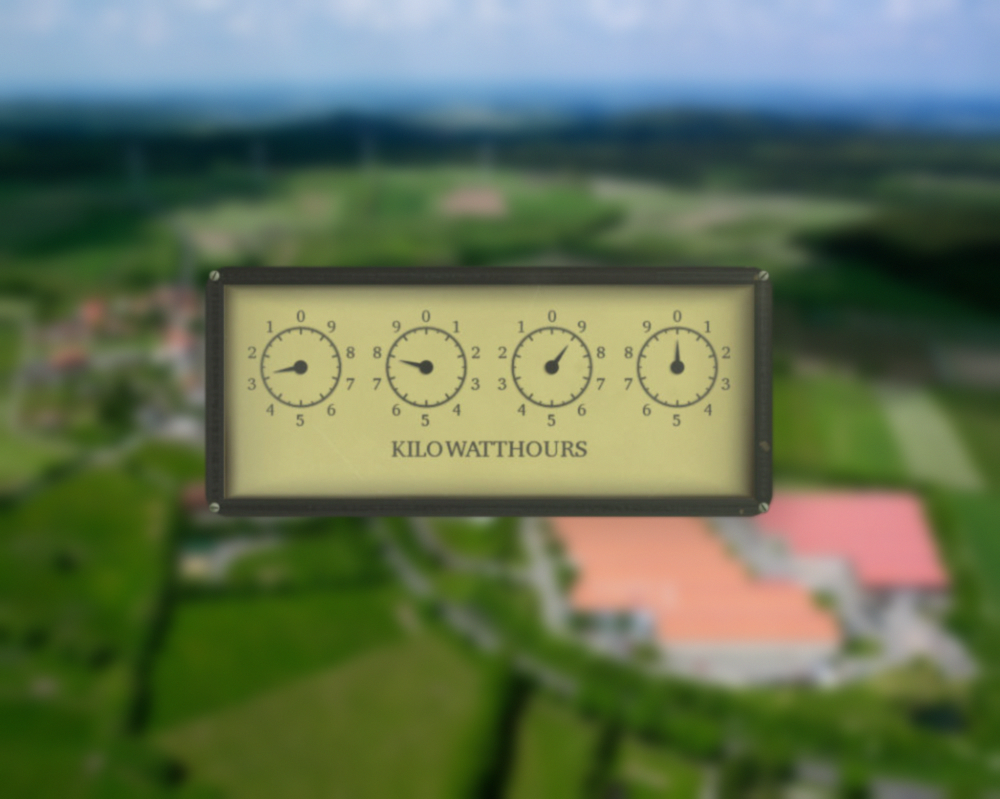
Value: 2790 kWh
